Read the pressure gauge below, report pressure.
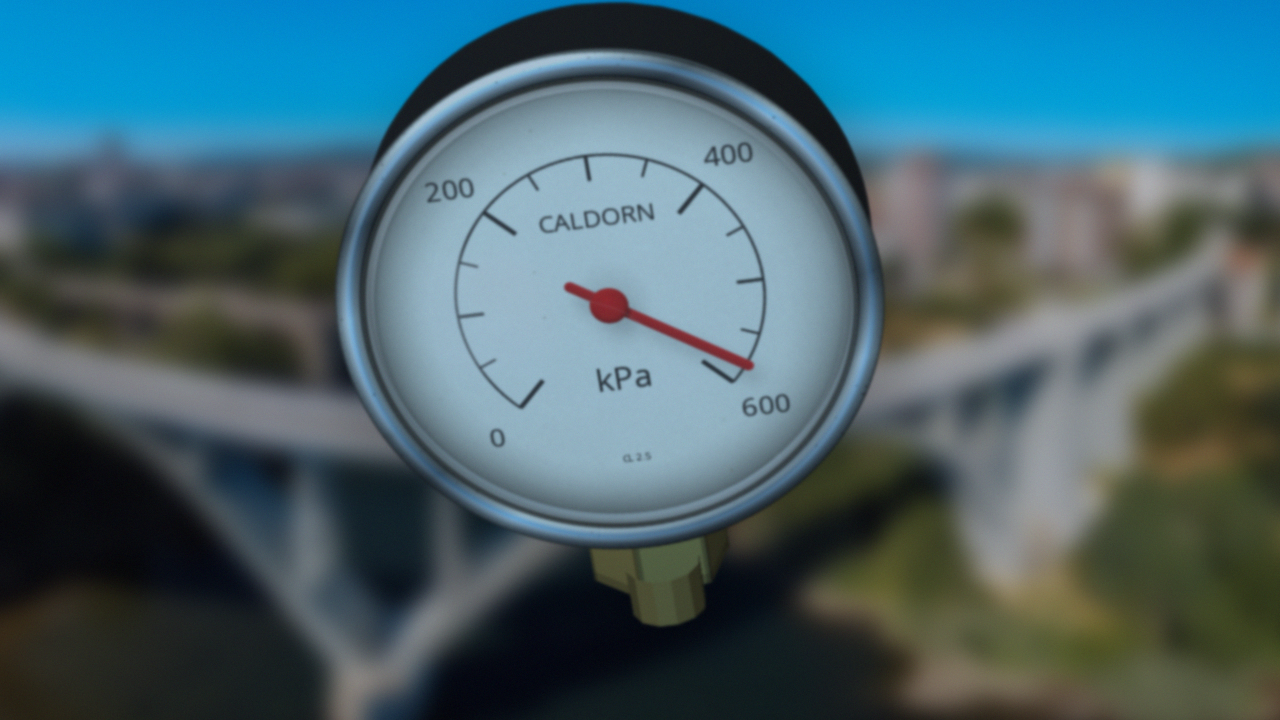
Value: 575 kPa
